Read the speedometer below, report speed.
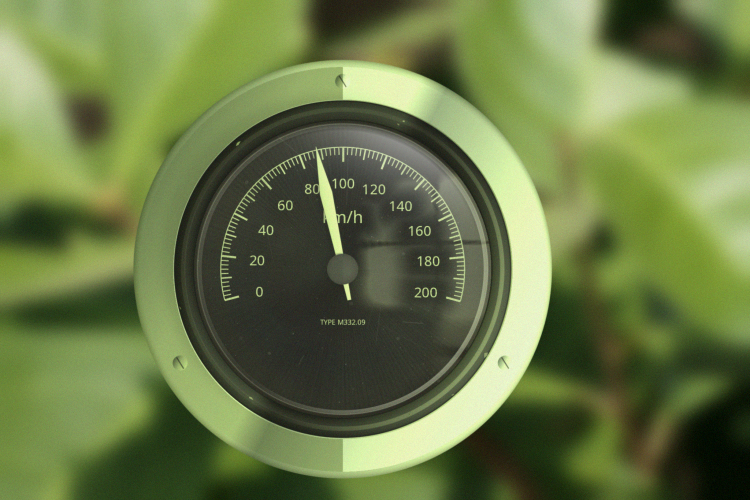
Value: 88 km/h
